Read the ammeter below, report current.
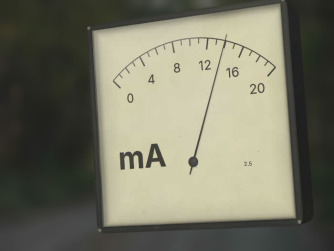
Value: 14 mA
